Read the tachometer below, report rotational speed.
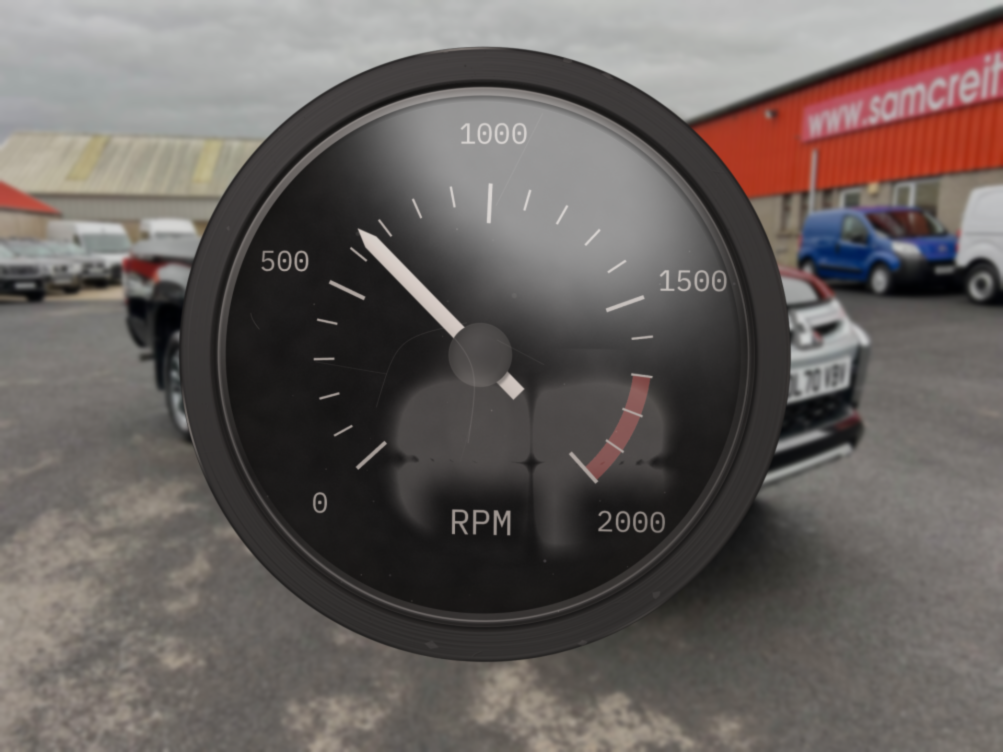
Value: 650 rpm
